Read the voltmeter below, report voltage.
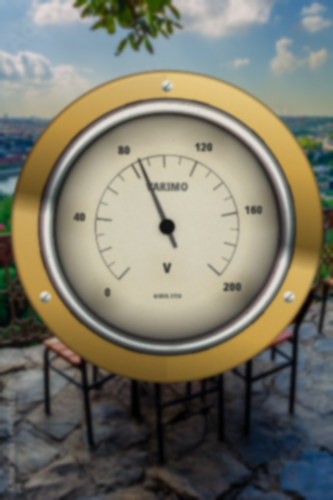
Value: 85 V
